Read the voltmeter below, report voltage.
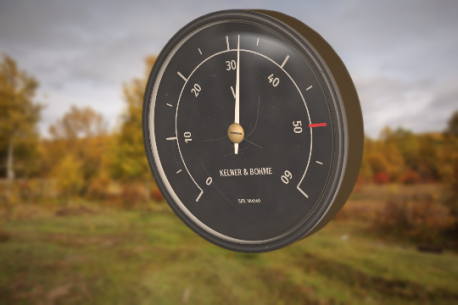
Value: 32.5 V
